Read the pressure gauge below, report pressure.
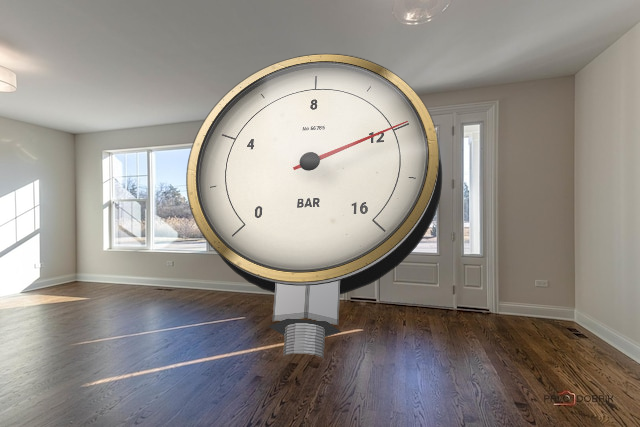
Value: 12 bar
